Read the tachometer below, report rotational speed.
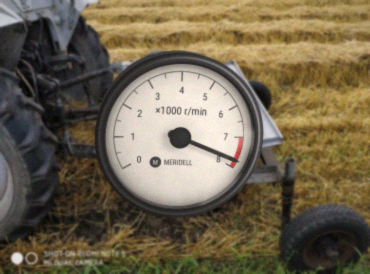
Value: 7750 rpm
